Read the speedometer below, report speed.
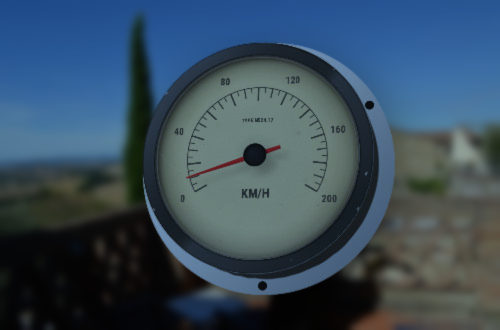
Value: 10 km/h
